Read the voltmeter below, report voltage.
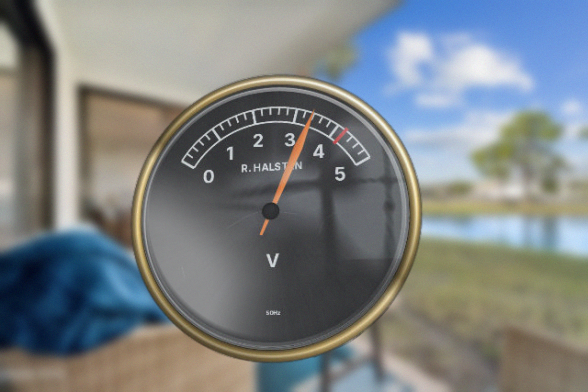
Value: 3.4 V
